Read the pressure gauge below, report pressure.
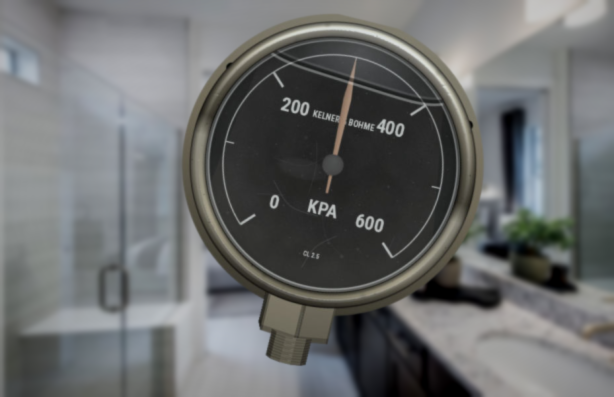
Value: 300 kPa
